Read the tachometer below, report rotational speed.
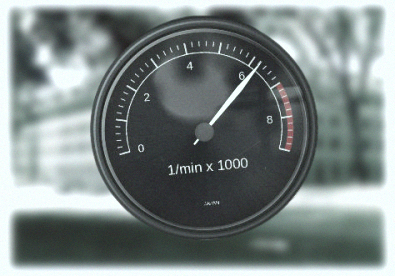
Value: 6200 rpm
